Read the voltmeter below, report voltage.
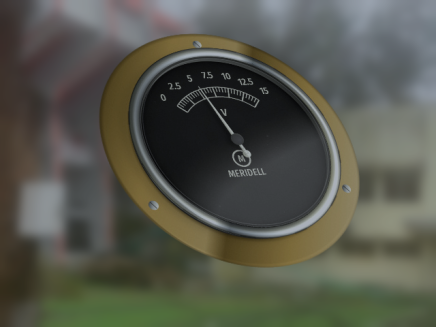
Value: 5 V
